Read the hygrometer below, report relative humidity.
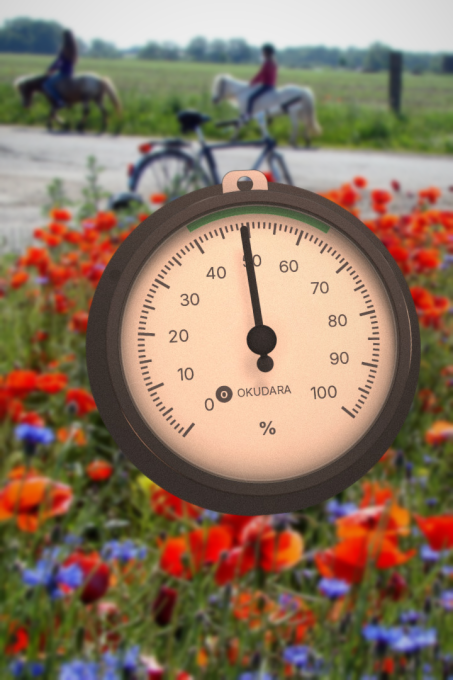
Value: 49 %
